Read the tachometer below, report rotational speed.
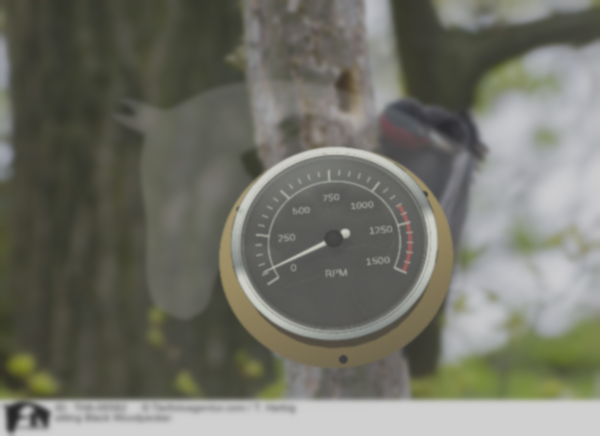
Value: 50 rpm
